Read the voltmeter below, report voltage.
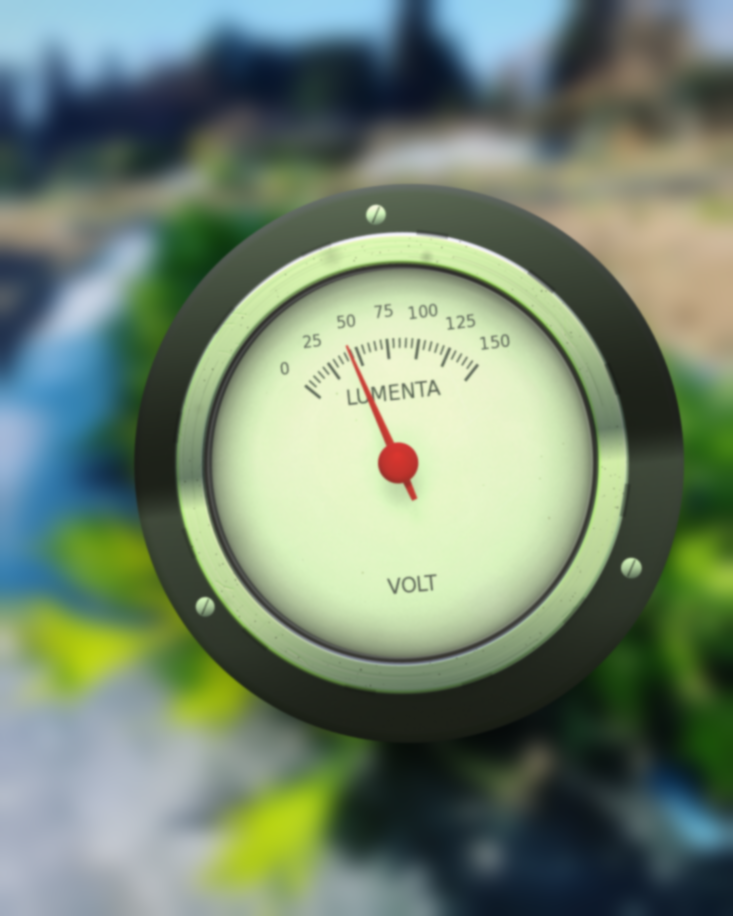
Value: 45 V
